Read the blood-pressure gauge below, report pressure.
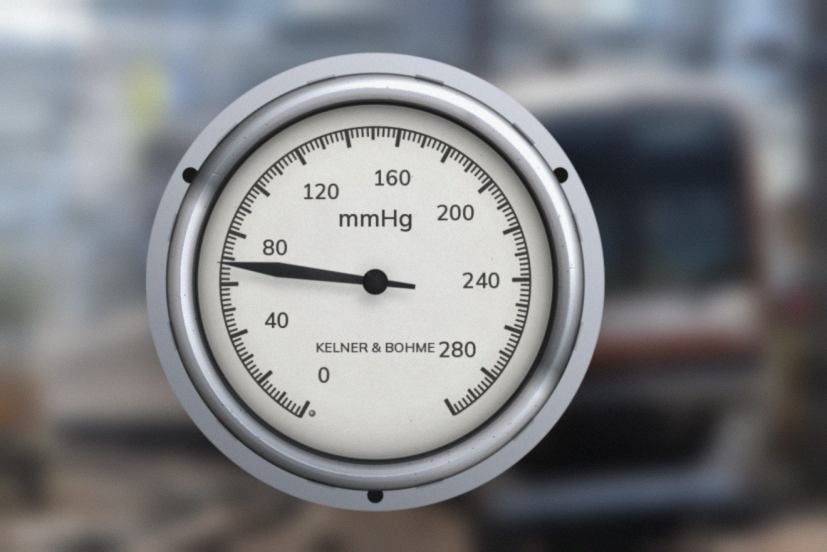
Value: 68 mmHg
